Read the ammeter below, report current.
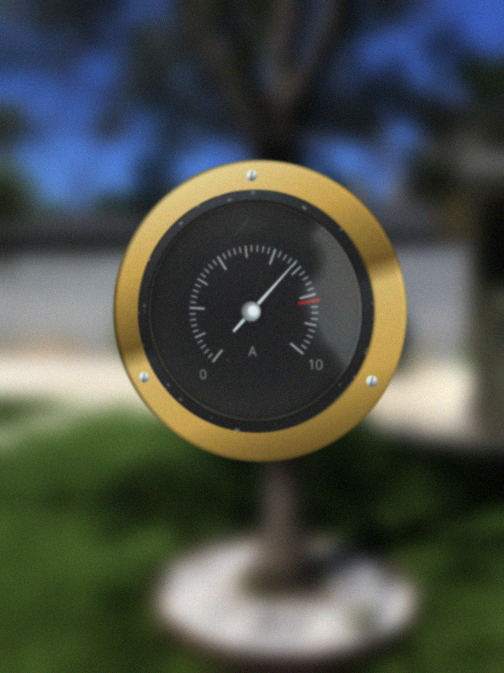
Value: 6.8 A
